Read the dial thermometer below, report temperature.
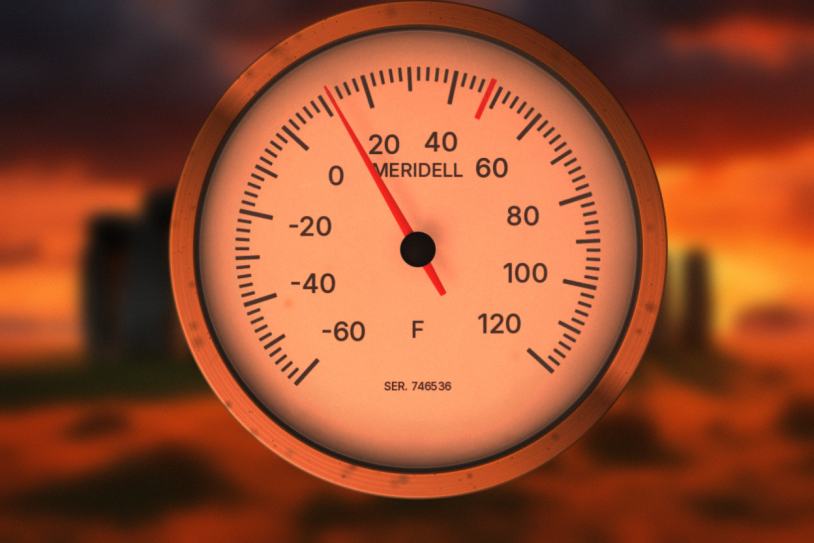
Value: 12 °F
